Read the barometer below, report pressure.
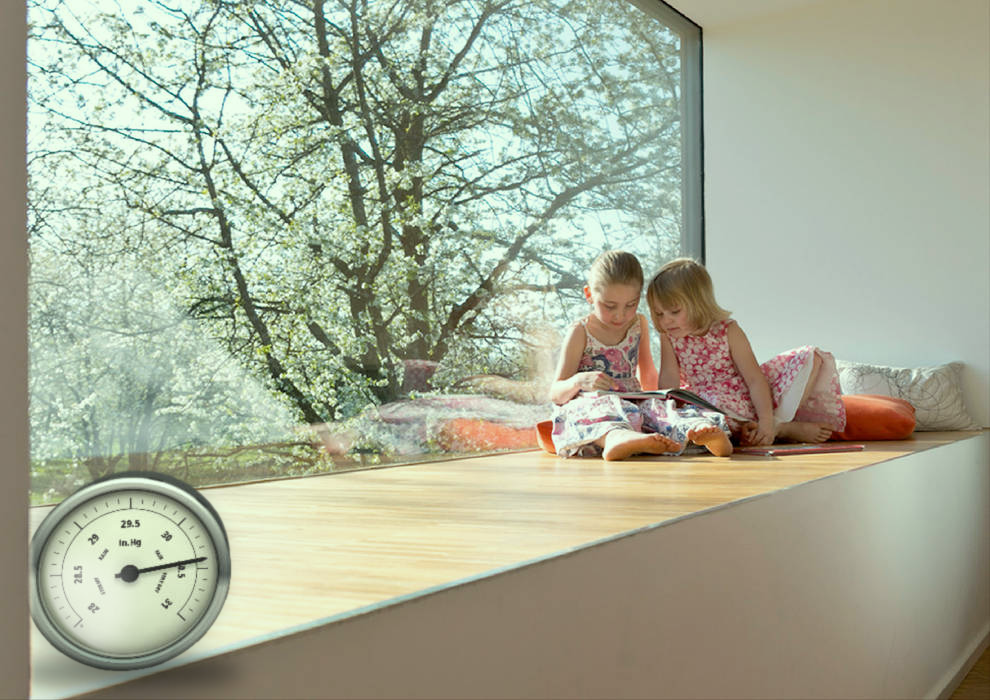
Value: 30.4 inHg
